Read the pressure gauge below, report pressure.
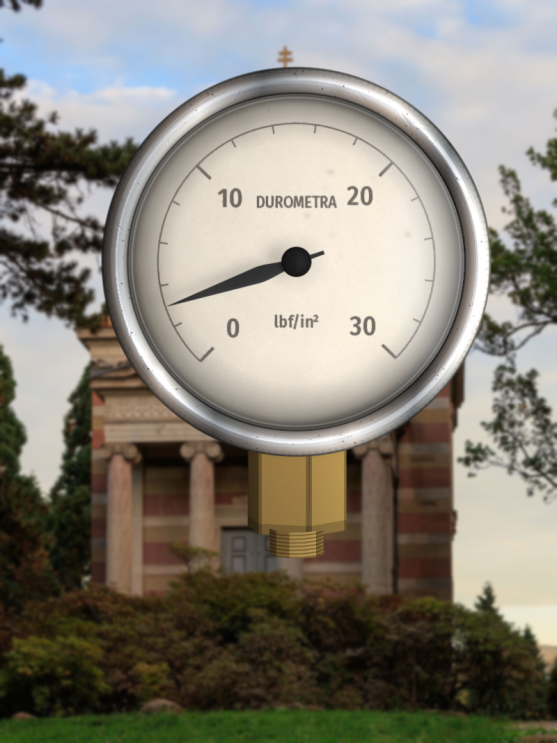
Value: 3 psi
